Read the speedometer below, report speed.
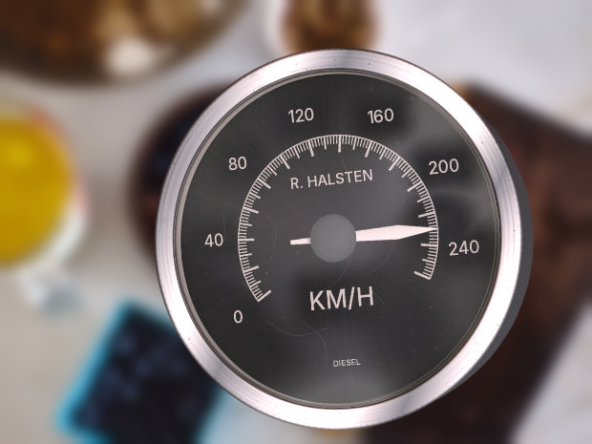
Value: 230 km/h
